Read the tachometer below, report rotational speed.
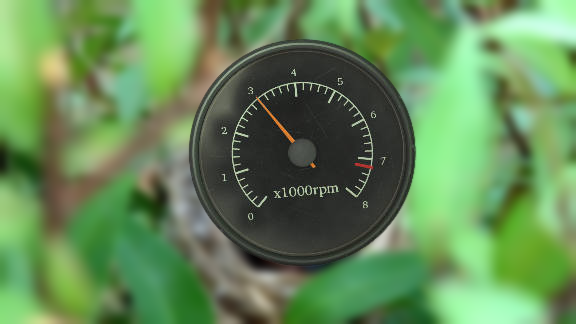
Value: 3000 rpm
